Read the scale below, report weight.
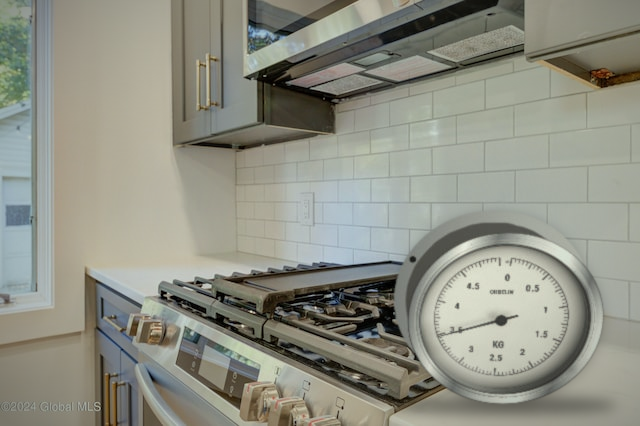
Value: 3.5 kg
